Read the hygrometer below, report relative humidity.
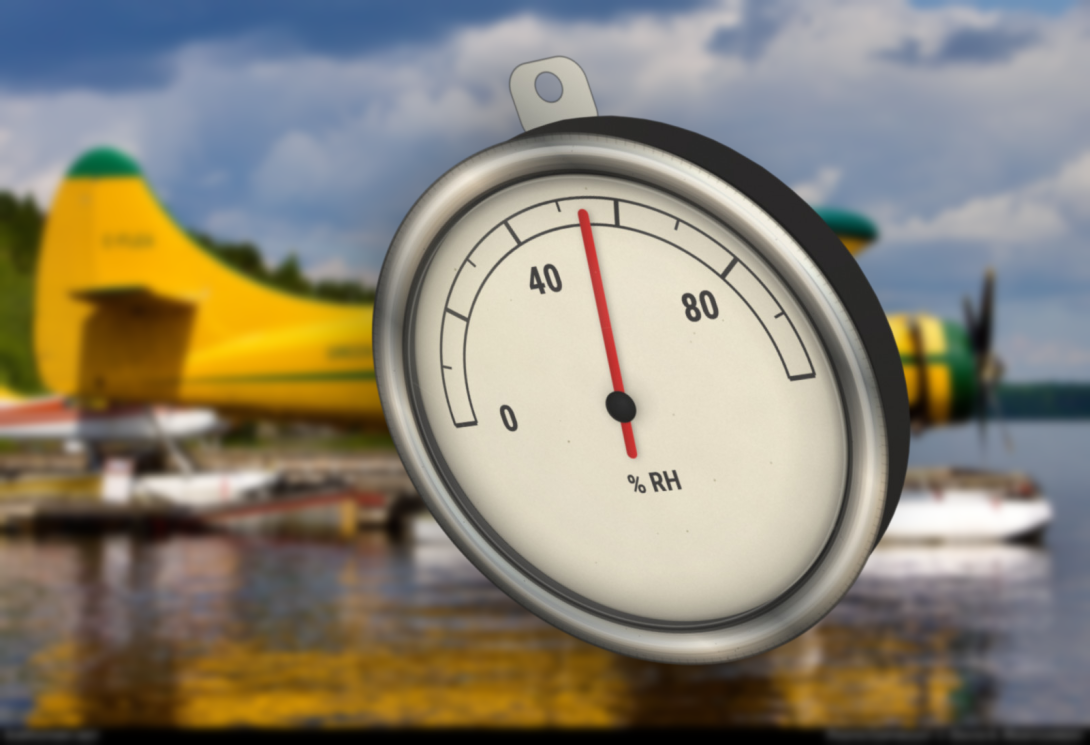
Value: 55 %
